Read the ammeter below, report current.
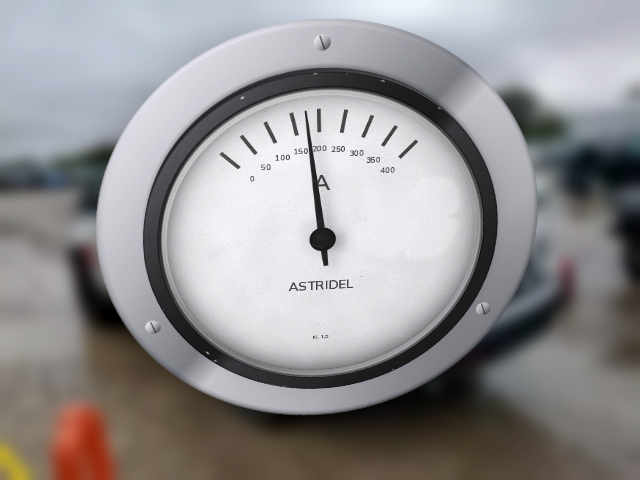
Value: 175 A
